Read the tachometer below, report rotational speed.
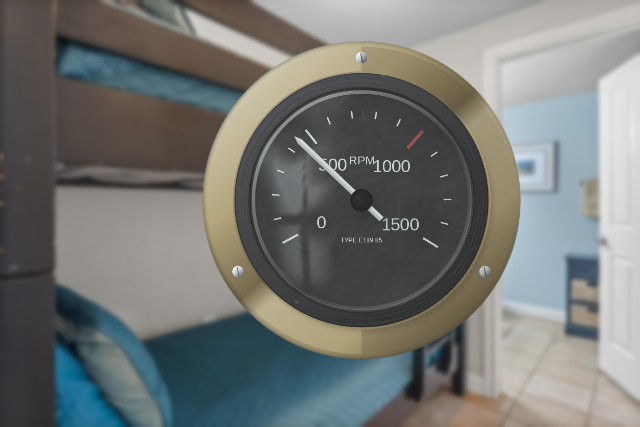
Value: 450 rpm
